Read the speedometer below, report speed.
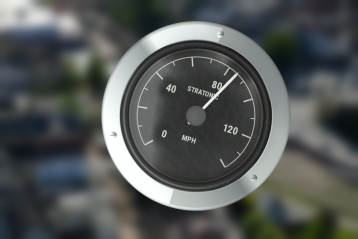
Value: 85 mph
